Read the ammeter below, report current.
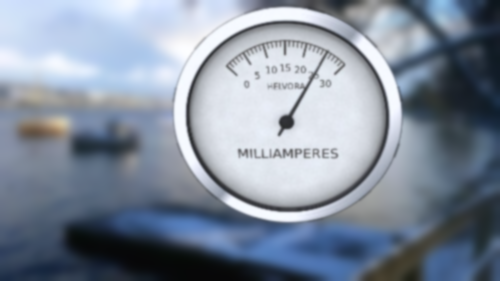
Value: 25 mA
